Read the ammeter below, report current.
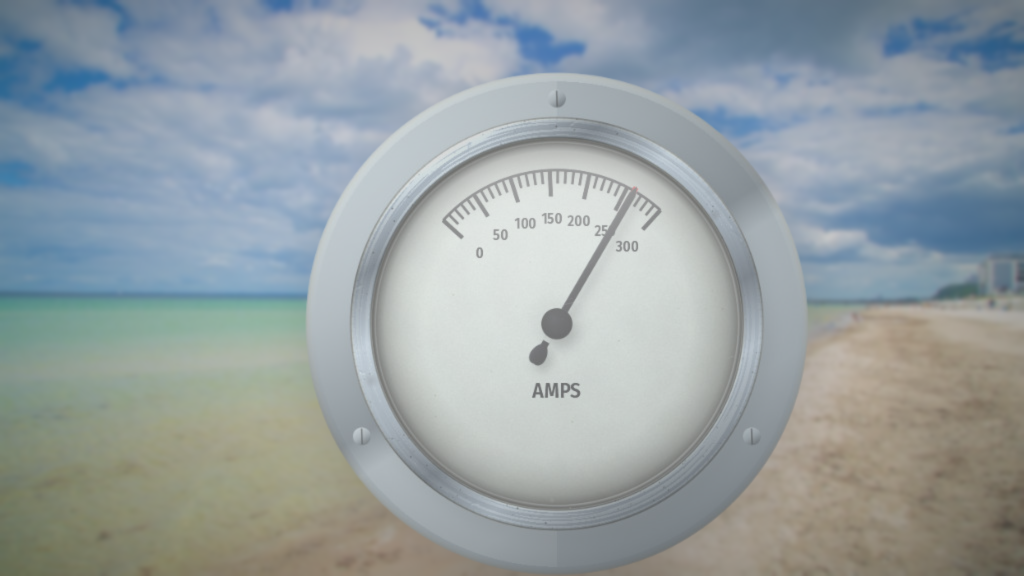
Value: 260 A
